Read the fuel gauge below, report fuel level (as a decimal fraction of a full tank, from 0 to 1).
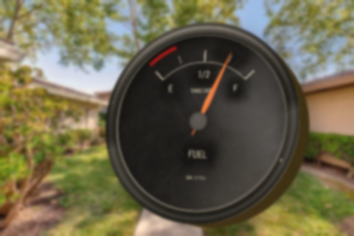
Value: 0.75
